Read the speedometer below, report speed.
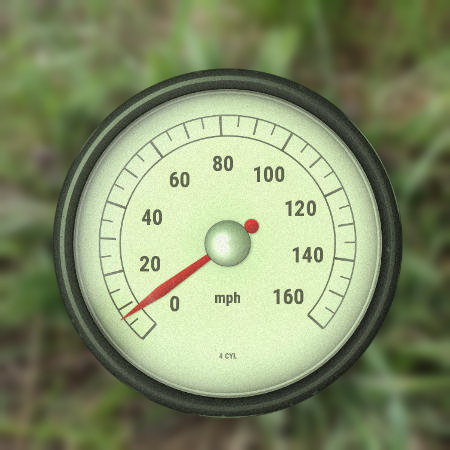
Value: 7.5 mph
